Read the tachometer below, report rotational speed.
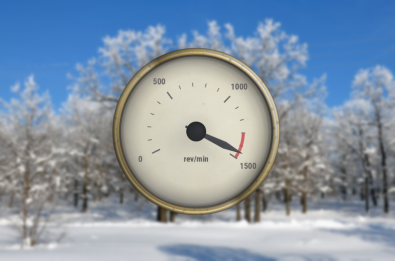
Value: 1450 rpm
